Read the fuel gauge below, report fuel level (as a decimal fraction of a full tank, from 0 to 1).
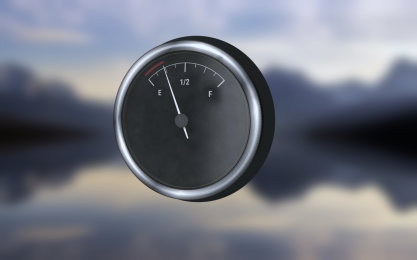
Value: 0.25
